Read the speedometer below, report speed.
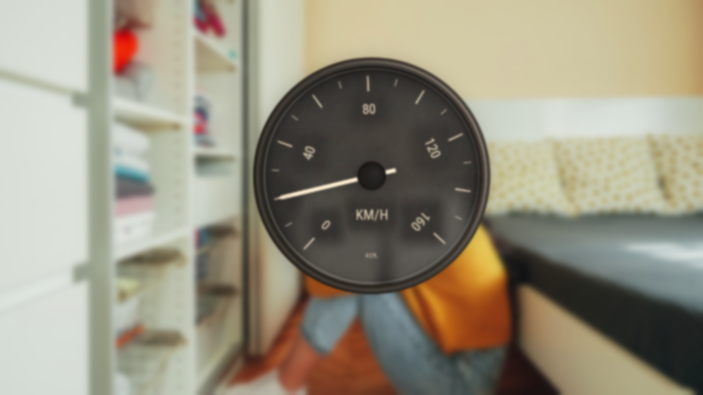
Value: 20 km/h
